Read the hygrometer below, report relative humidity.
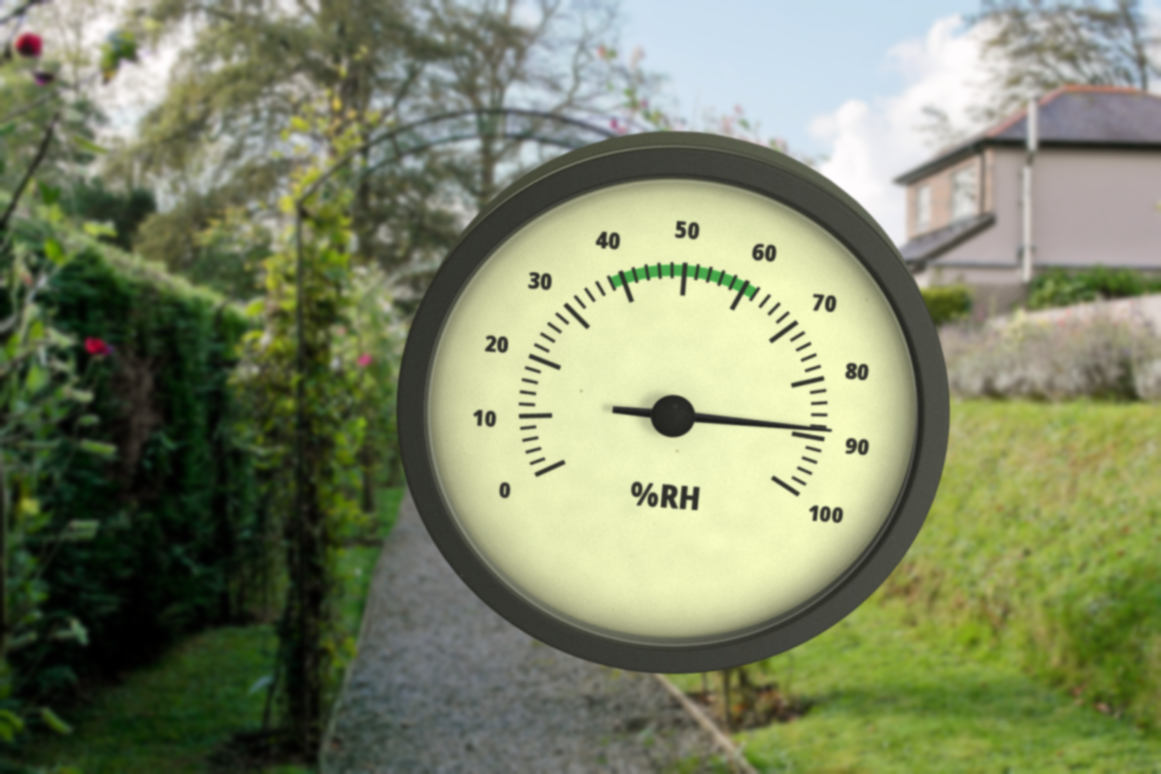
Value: 88 %
